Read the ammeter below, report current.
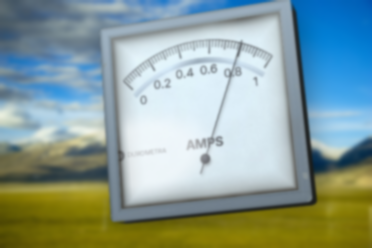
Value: 0.8 A
